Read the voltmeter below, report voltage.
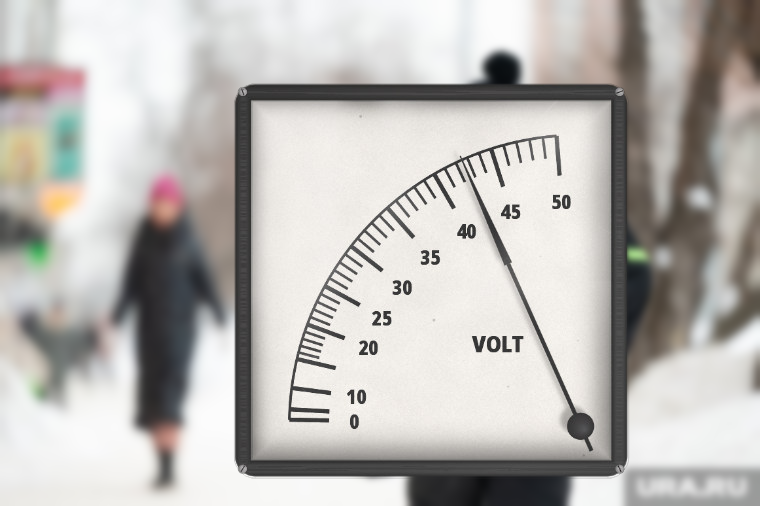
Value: 42.5 V
